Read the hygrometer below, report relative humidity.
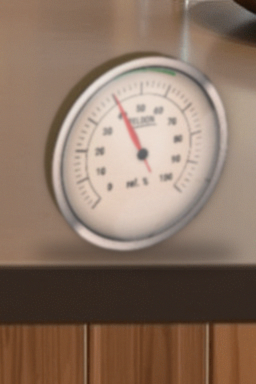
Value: 40 %
